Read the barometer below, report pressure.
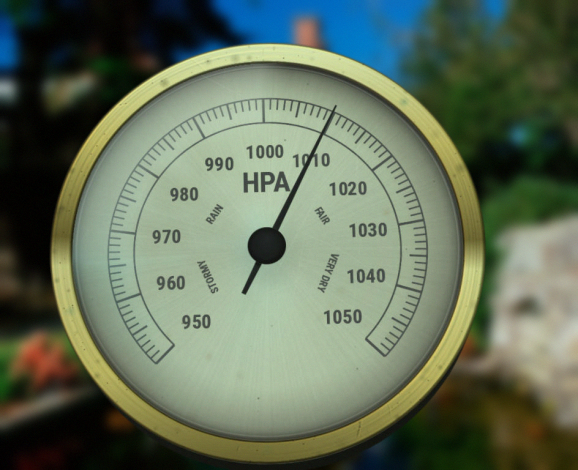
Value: 1010 hPa
